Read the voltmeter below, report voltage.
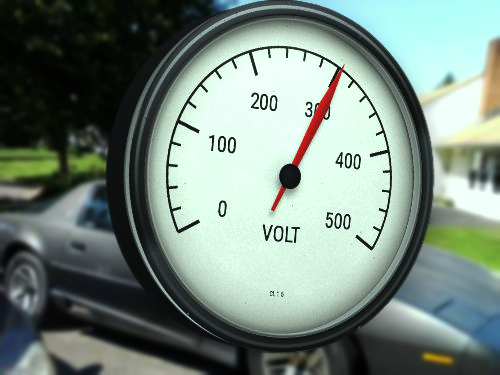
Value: 300 V
